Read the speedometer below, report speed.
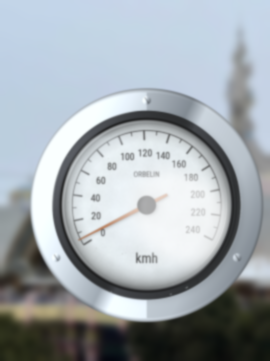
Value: 5 km/h
